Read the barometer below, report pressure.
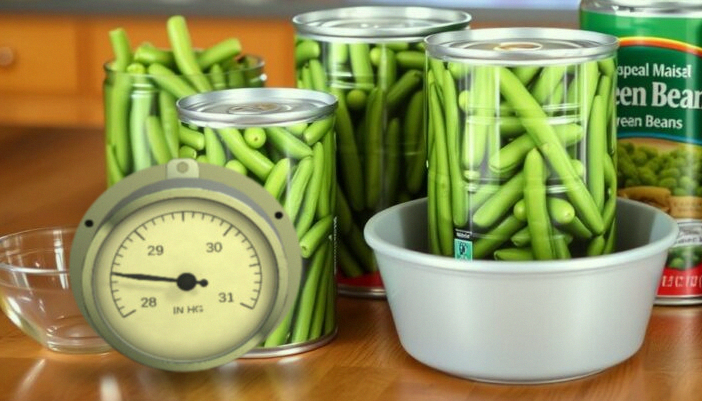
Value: 28.5 inHg
